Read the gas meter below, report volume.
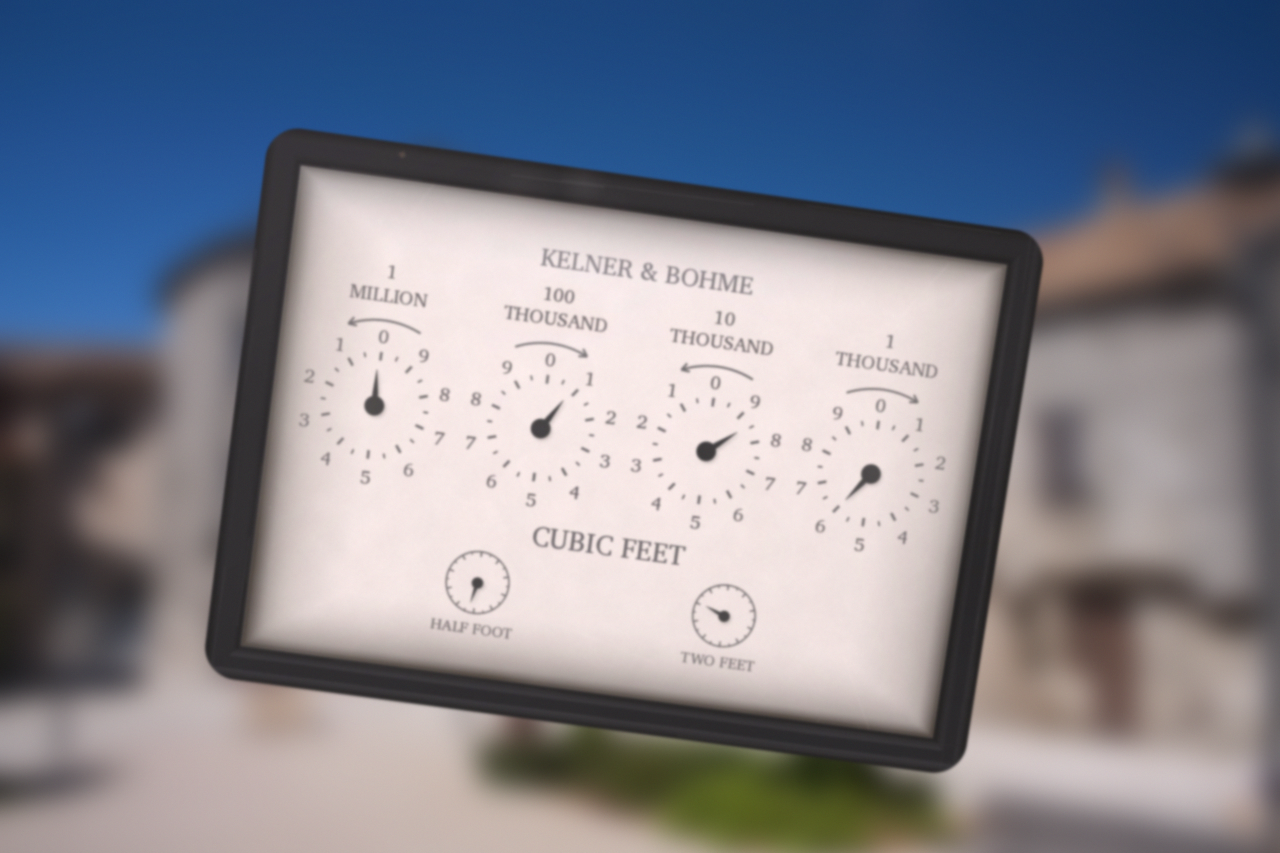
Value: 8600 ft³
